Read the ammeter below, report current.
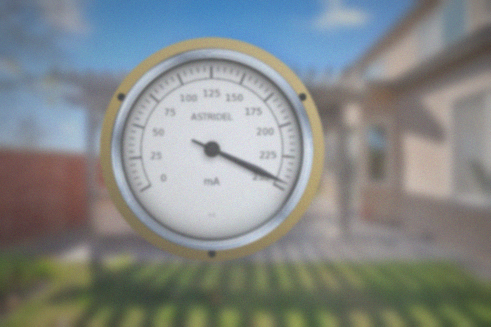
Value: 245 mA
